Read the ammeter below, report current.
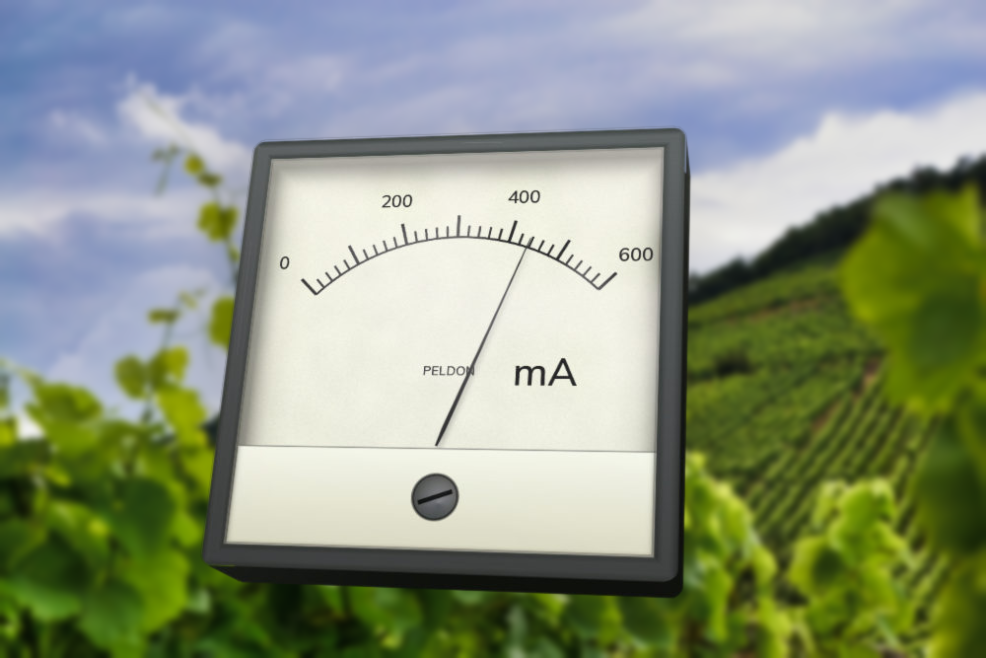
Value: 440 mA
